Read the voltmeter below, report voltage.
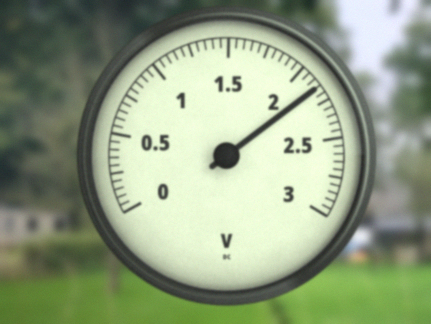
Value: 2.15 V
